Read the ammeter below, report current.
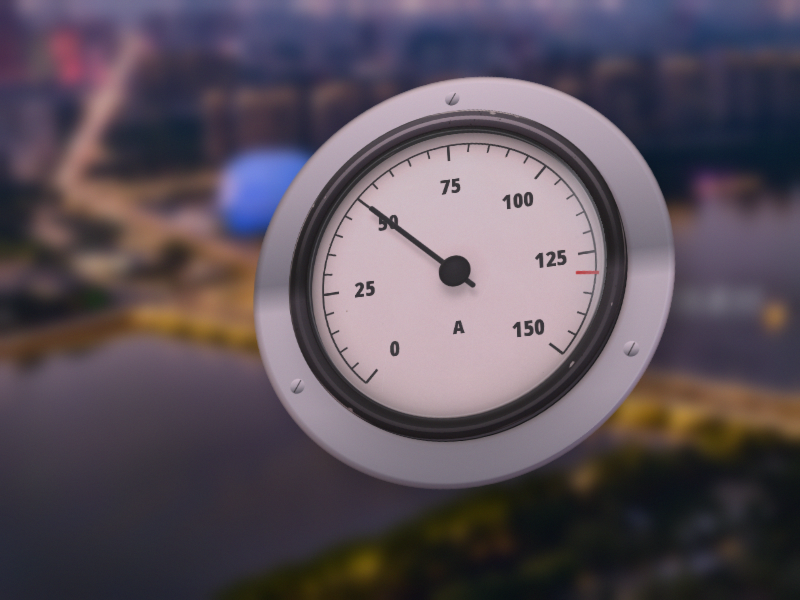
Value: 50 A
